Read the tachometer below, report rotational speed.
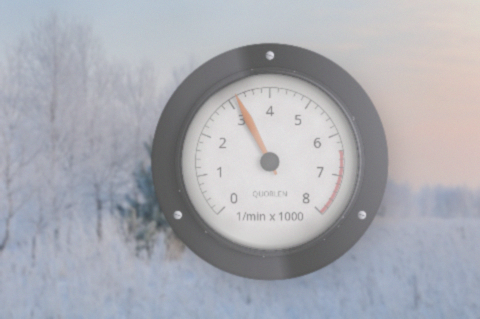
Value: 3200 rpm
